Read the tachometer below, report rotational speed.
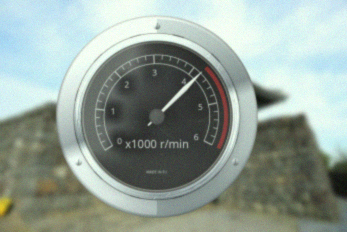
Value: 4200 rpm
